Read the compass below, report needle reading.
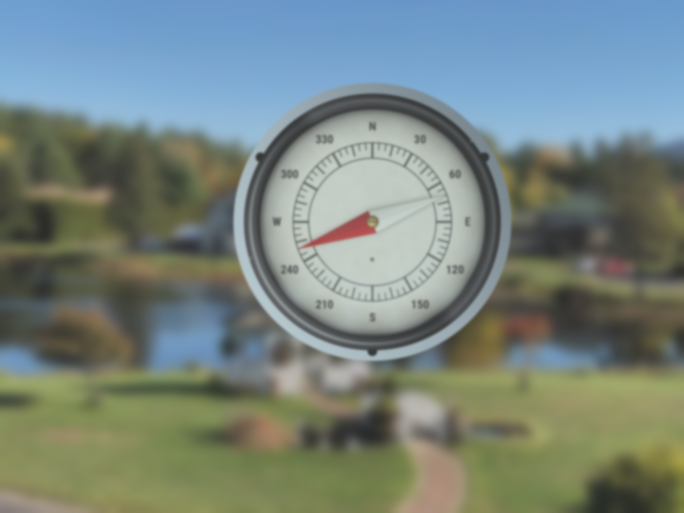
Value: 250 °
